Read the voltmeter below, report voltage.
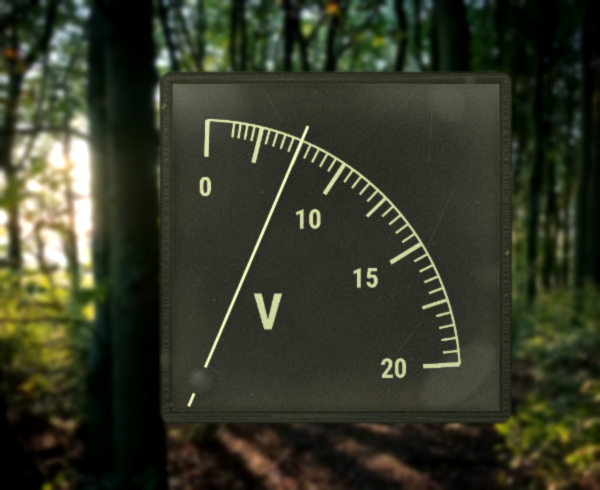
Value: 7.5 V
